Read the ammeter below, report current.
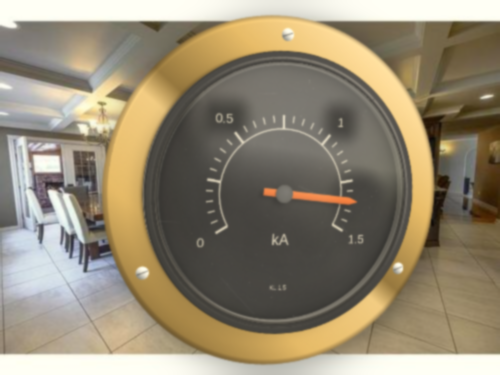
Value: 1.35 kA
